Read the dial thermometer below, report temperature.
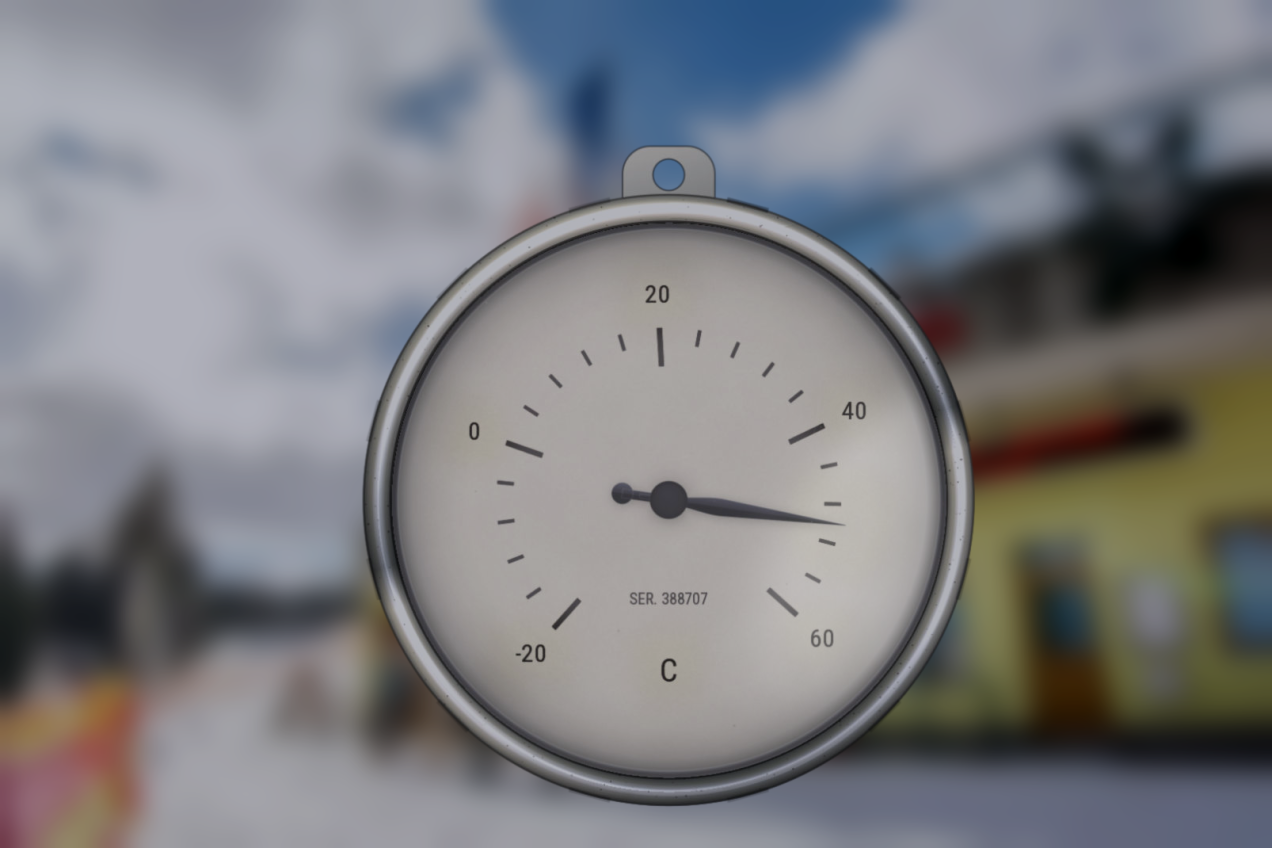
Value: 50 °C
